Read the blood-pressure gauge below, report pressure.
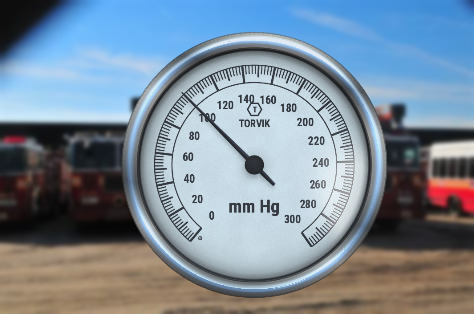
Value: 100 mmHg
